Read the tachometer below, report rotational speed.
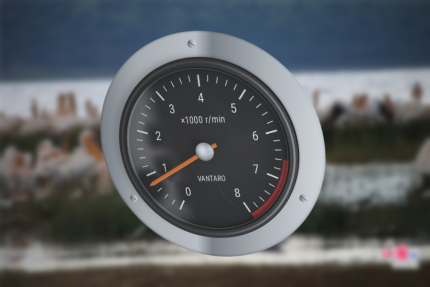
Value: 800 rpm
